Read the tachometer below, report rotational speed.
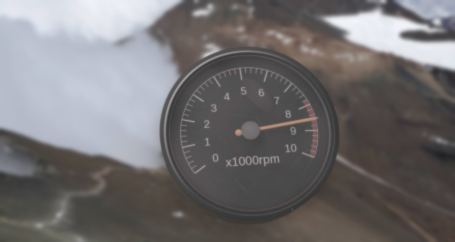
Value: 8600 rpm
